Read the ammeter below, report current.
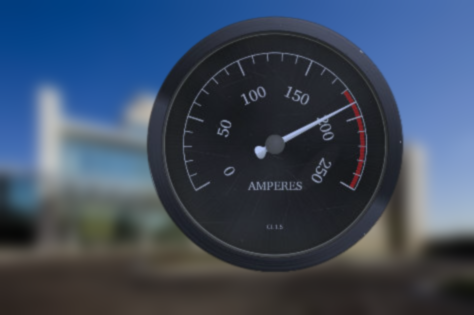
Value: 190 A
